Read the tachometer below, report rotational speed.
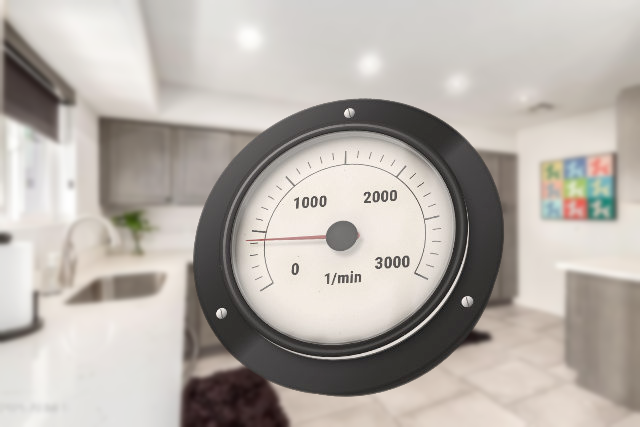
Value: 400 rpm
